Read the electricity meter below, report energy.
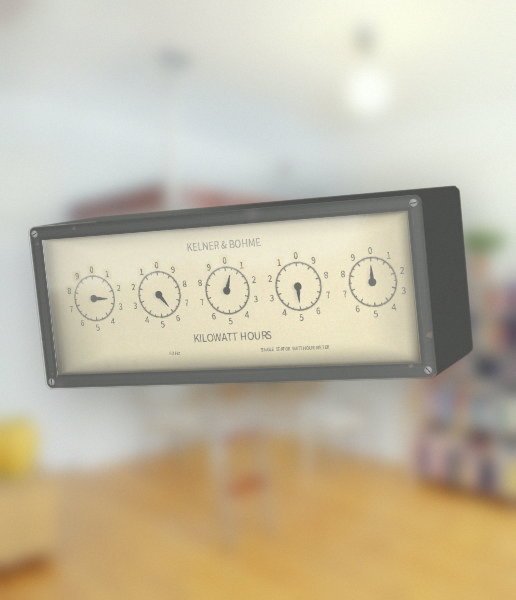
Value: 26050 kWh
